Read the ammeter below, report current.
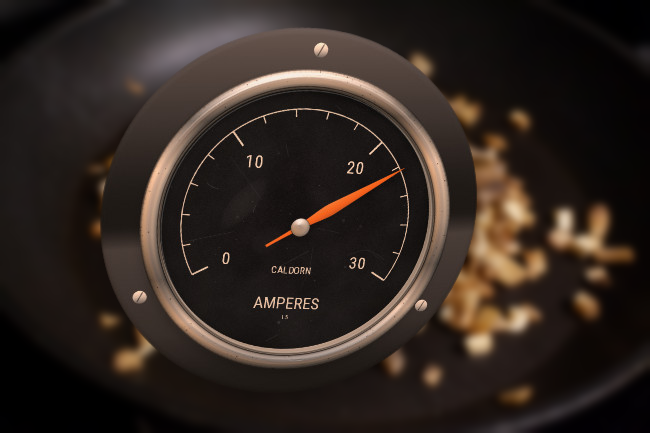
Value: 22 A
